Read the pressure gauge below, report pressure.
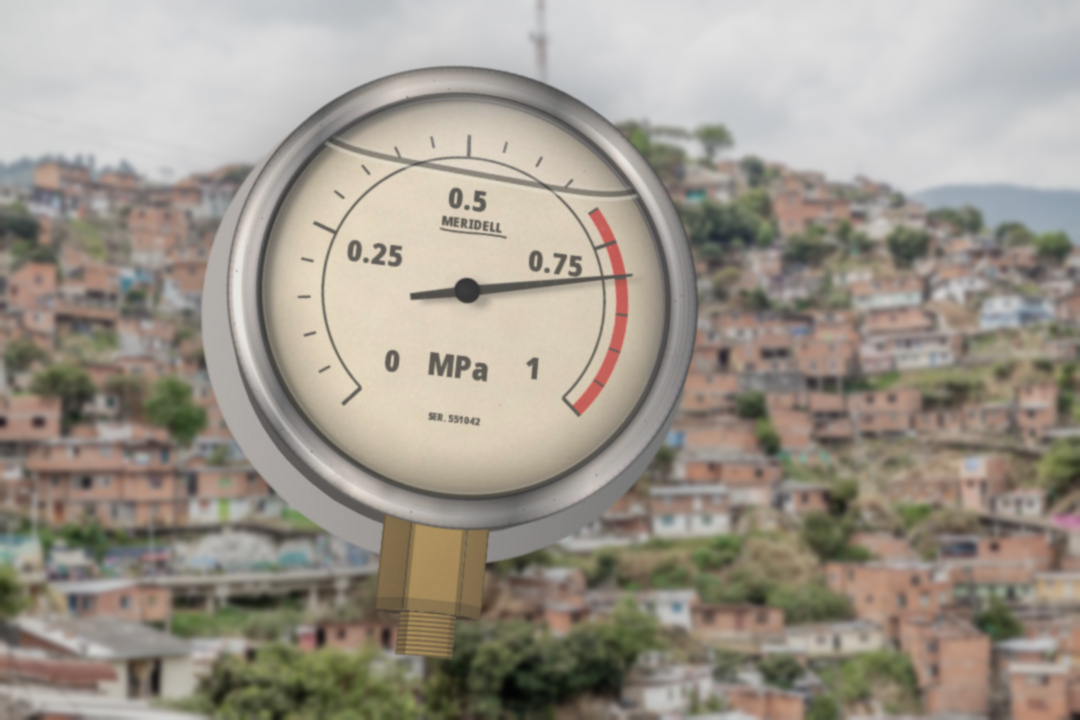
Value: 0.8 MPa
